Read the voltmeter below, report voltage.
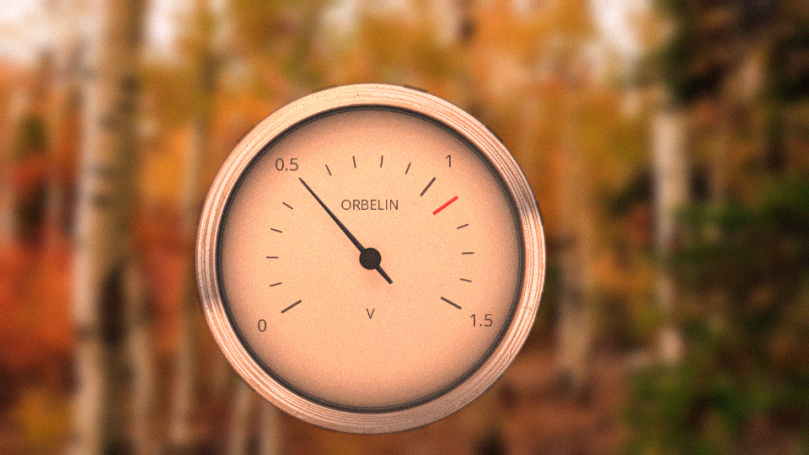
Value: 0.5 V
